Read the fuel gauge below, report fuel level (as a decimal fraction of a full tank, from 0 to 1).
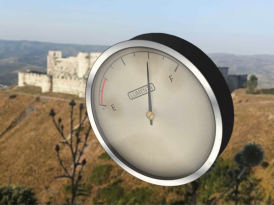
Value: 0.75
